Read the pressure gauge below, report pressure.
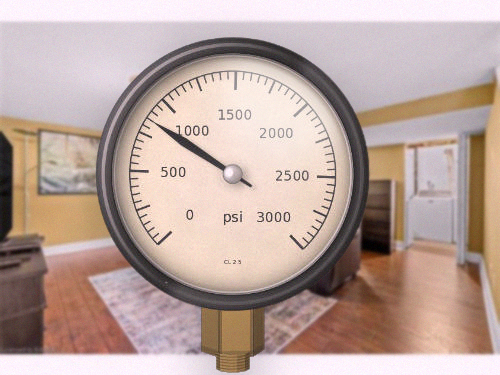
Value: 850 psi
